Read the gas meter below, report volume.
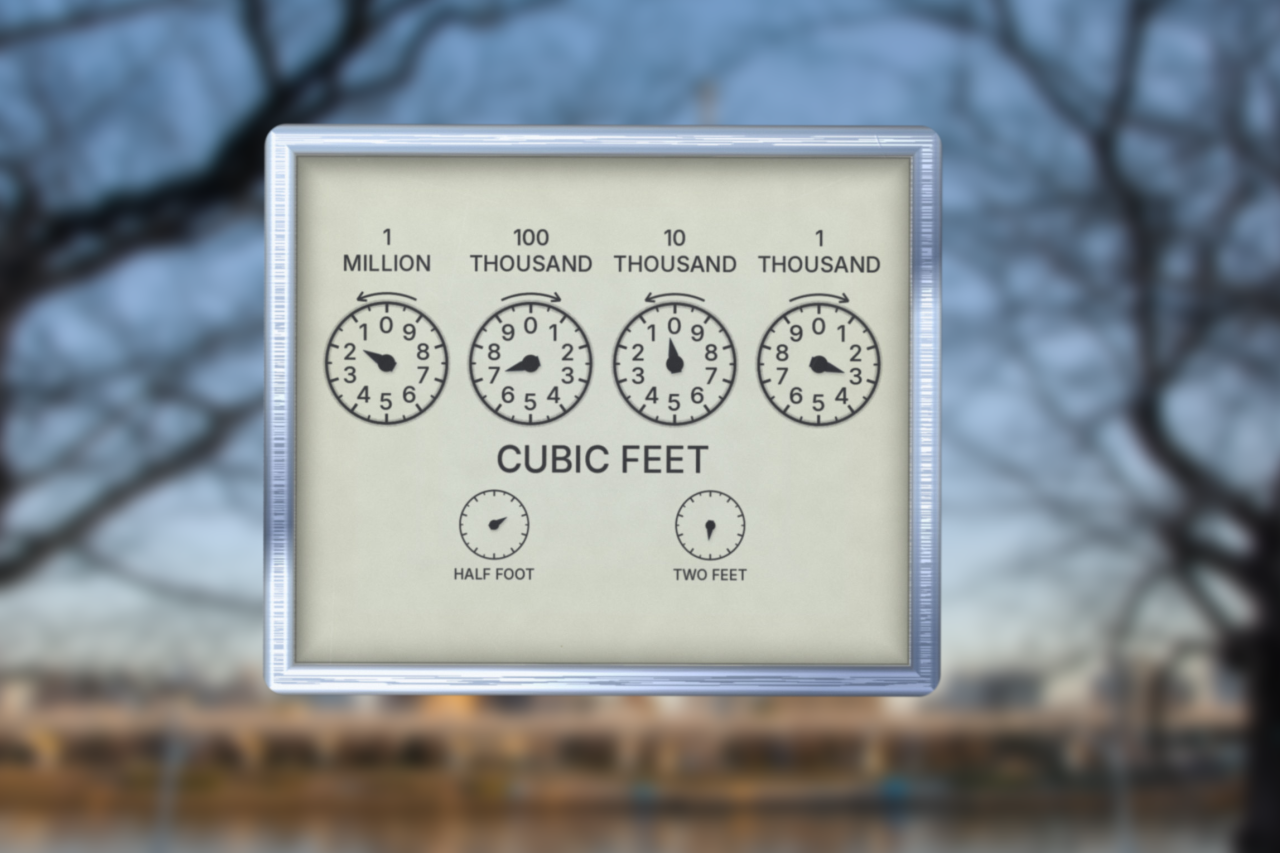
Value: 170300 ft³
